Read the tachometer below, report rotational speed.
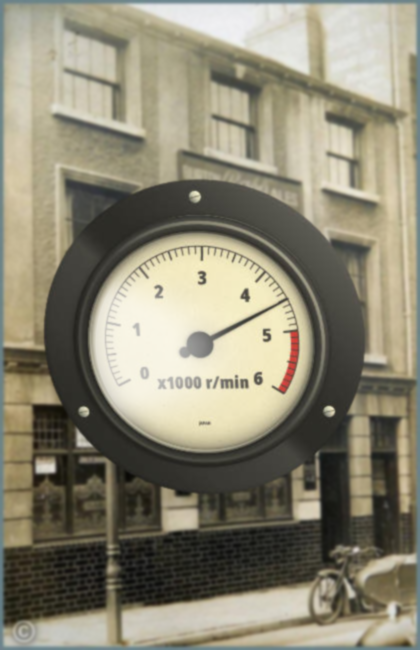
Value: 4500 rpm
